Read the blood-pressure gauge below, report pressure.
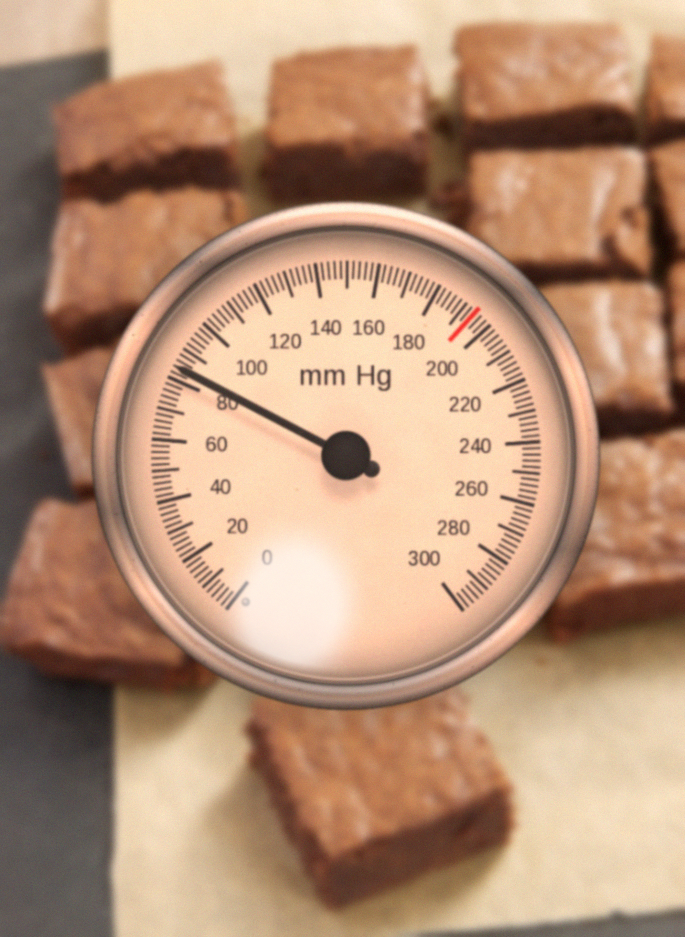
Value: 84 mmHg
